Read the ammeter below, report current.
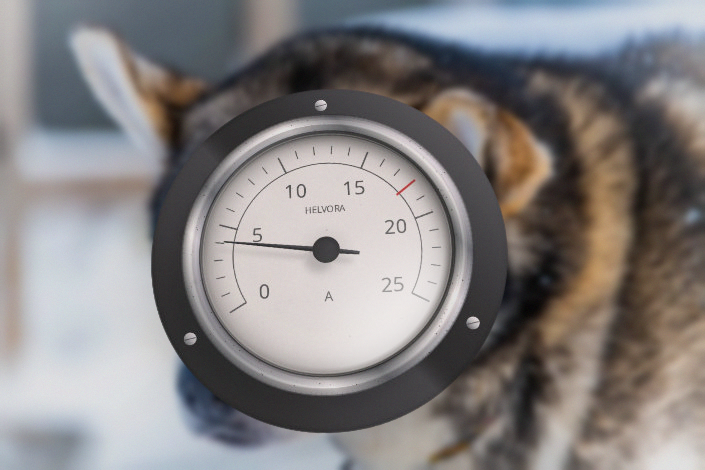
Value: 4 A
